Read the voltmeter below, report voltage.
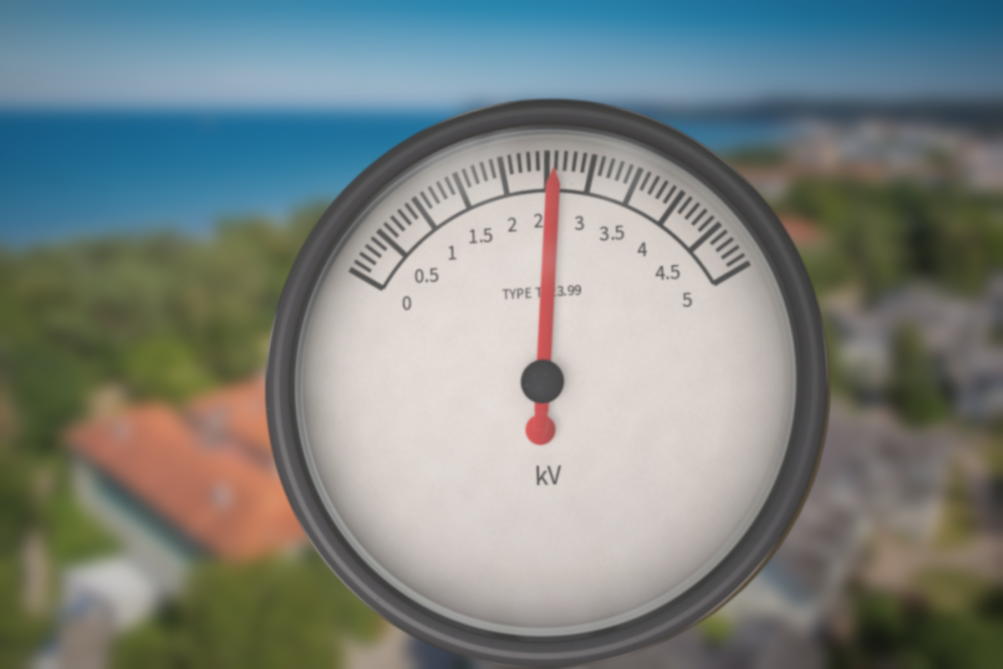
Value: 2.6 kV
